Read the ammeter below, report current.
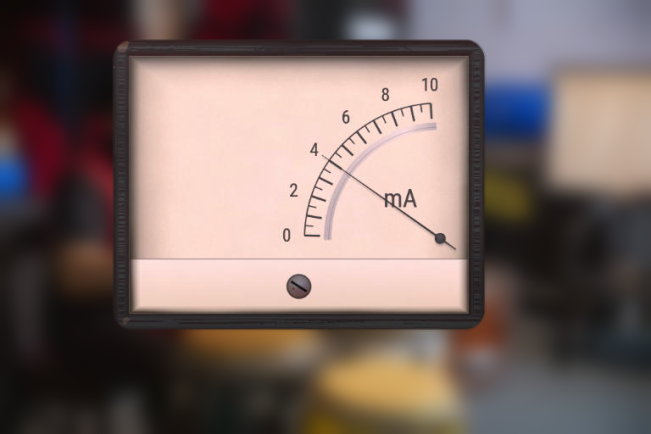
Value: 4 mA
